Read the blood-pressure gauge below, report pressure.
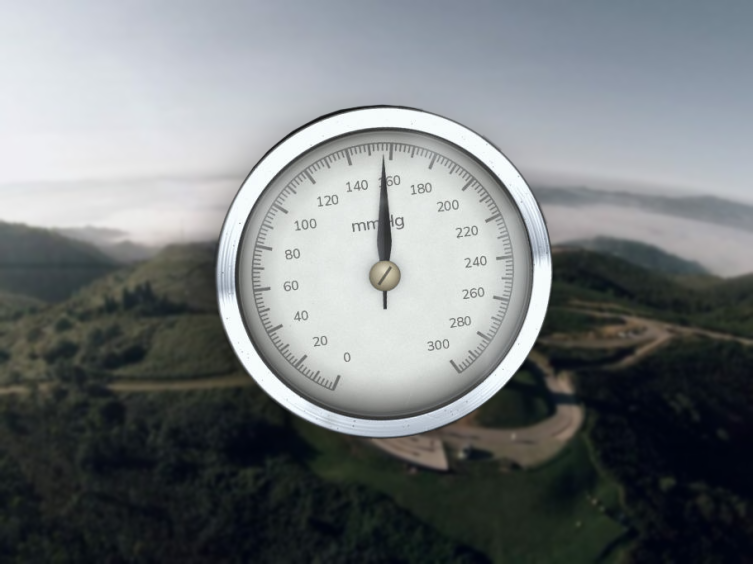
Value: 156 mmHg
